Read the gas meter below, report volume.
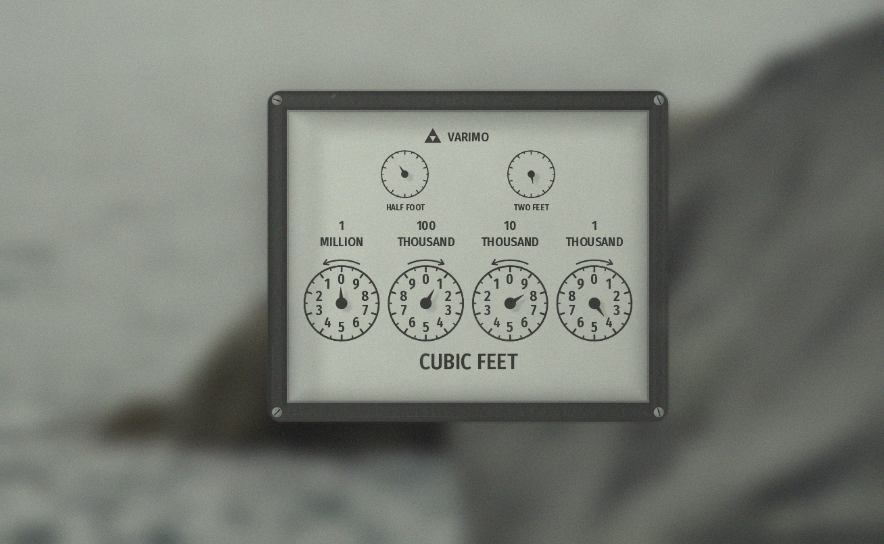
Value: 8400 ft³
